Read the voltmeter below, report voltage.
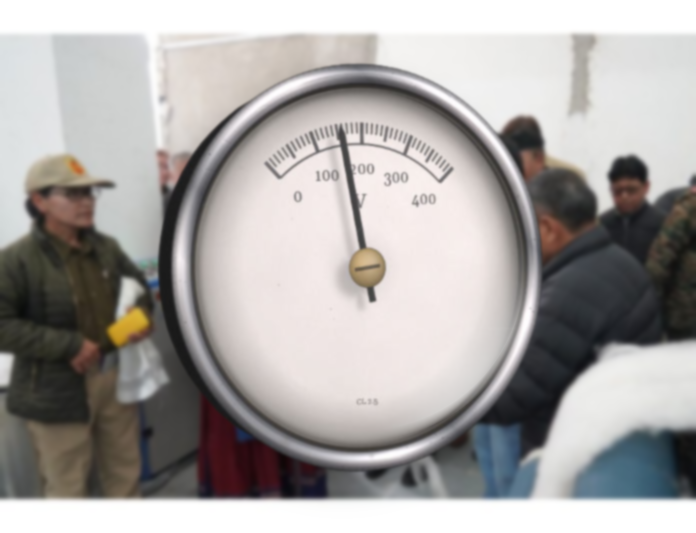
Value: 150 V
